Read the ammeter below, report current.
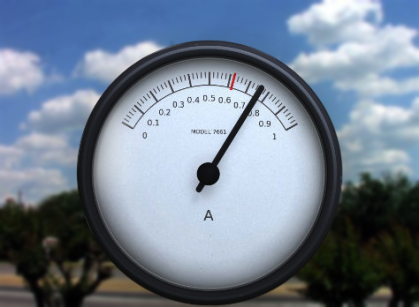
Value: 0.76 A
